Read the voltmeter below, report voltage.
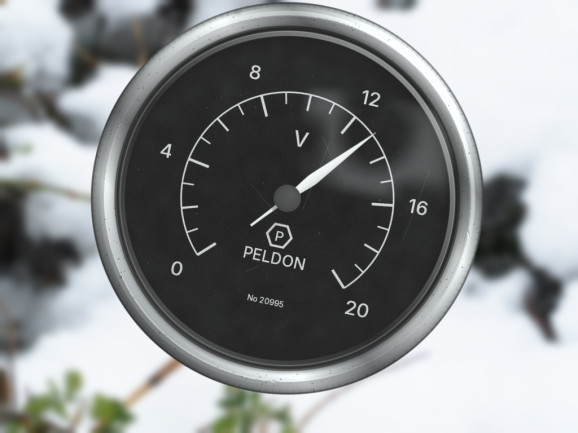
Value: 13 V
